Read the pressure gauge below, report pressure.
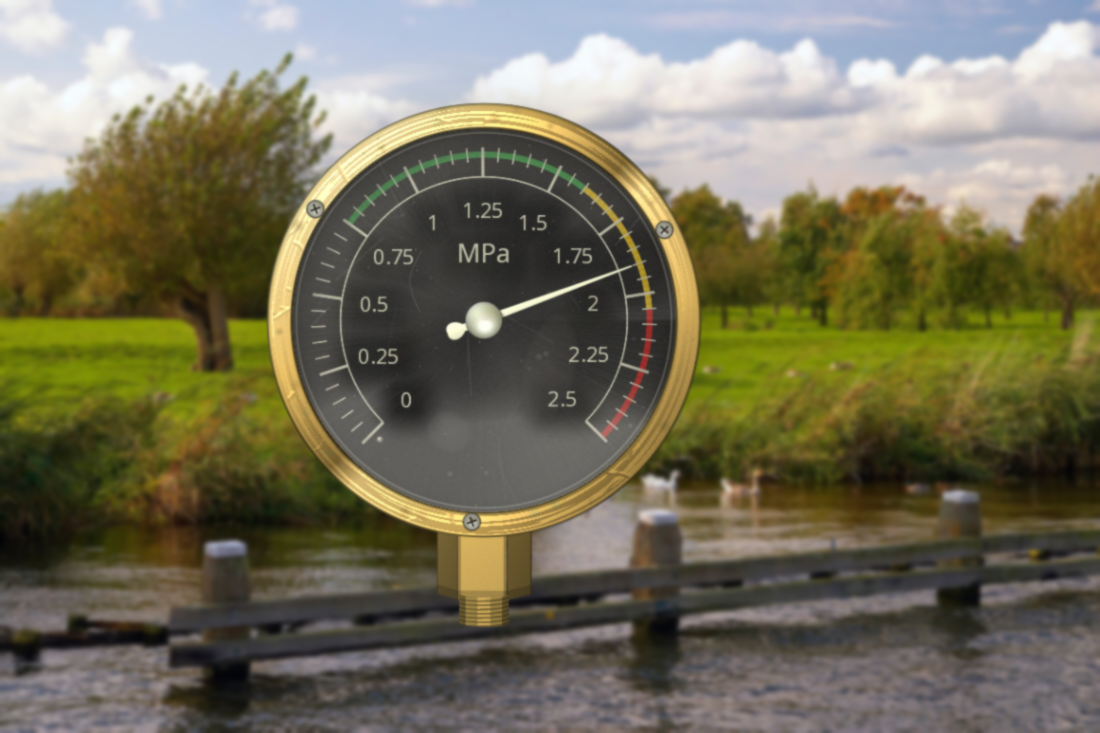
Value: 1.9 MPa
